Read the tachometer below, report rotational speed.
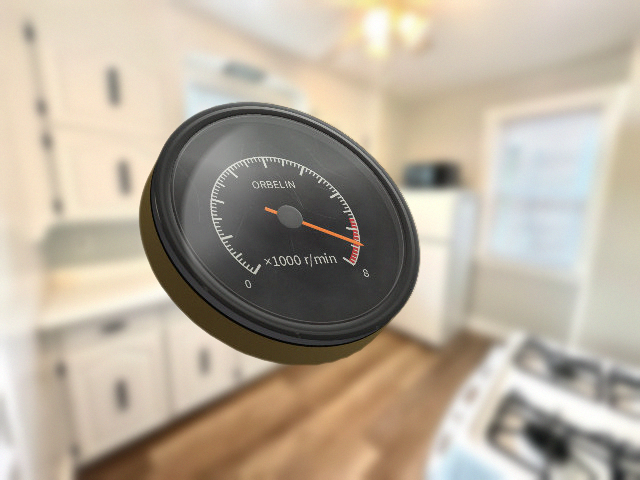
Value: 7500 rpm
